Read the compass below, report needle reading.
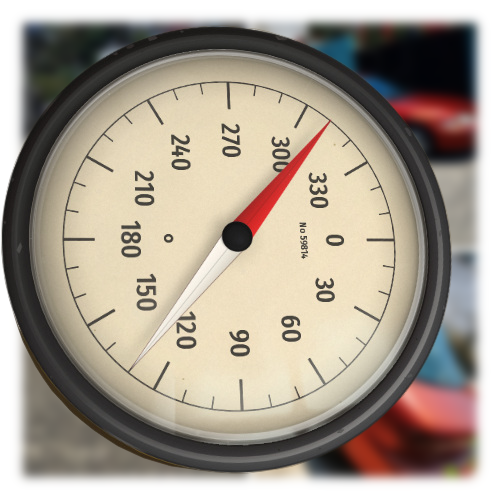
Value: 310 °
